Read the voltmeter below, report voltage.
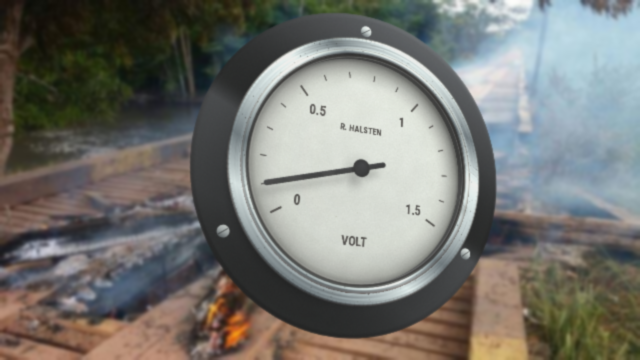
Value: 0.1 V
